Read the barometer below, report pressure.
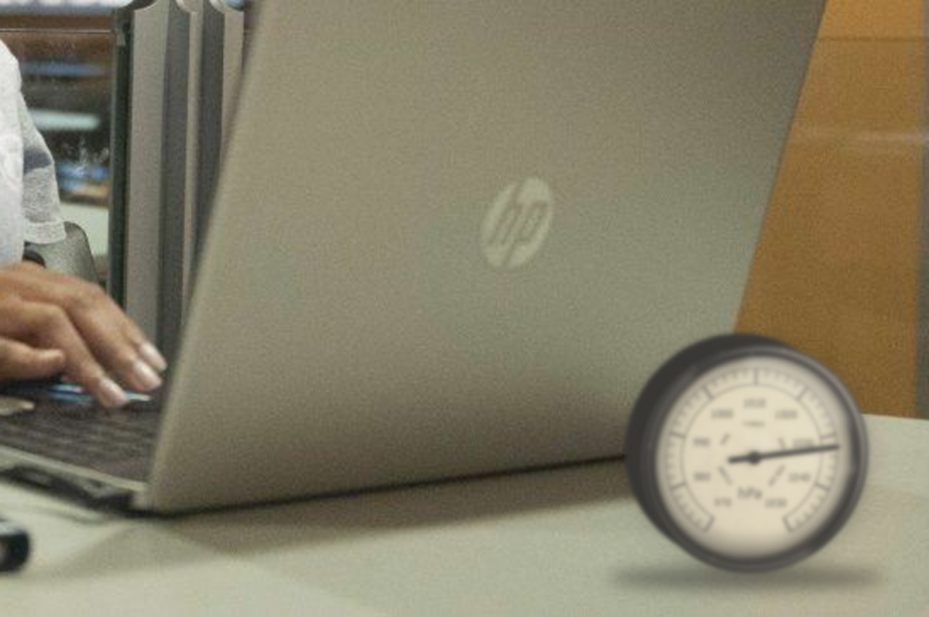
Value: 1032 hPa
